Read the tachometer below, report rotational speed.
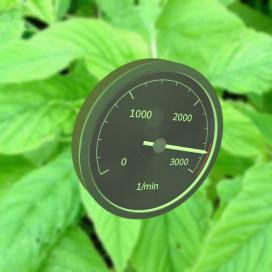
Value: 2700 rpm
